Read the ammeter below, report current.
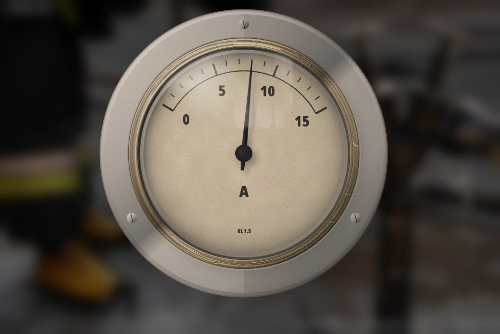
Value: 8 A
